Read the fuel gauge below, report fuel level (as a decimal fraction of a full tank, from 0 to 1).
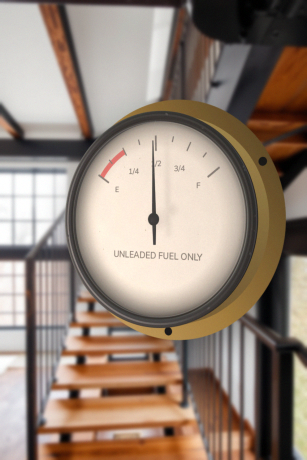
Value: 0.5
